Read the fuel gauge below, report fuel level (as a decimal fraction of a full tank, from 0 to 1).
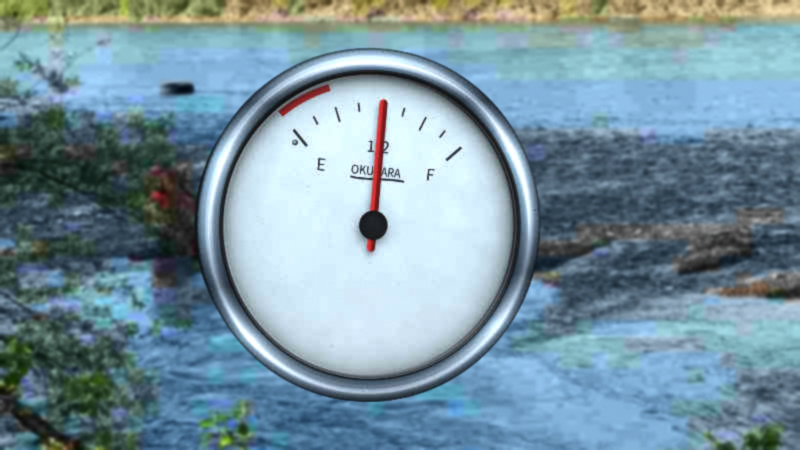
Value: 0.5
